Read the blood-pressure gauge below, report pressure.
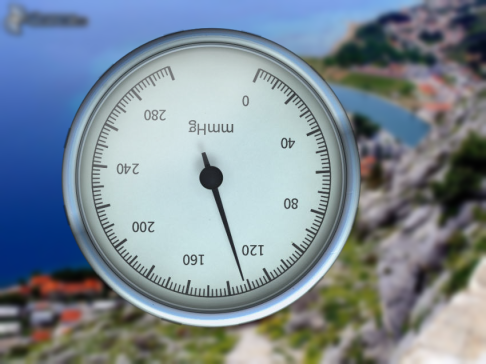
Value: 132 mmHg
